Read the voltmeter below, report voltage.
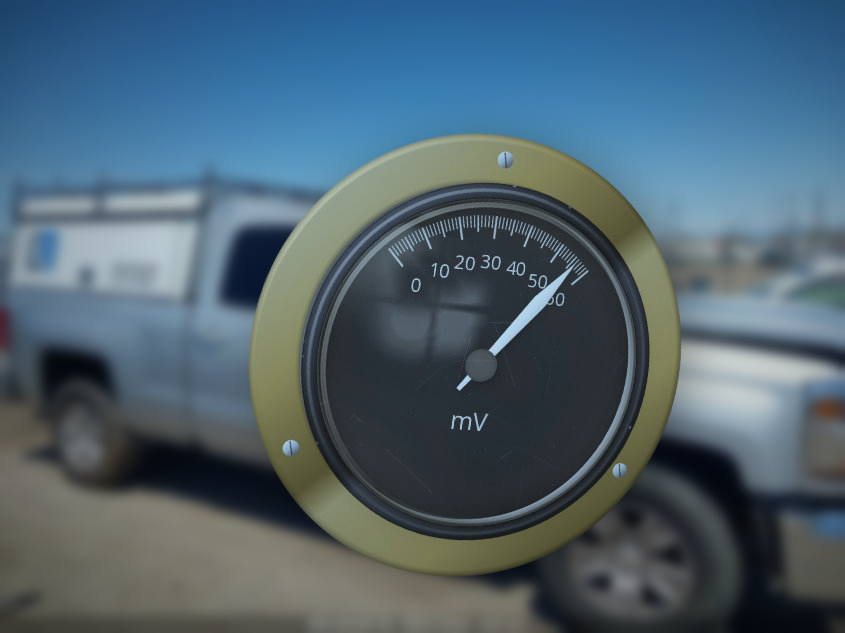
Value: 55 mV
